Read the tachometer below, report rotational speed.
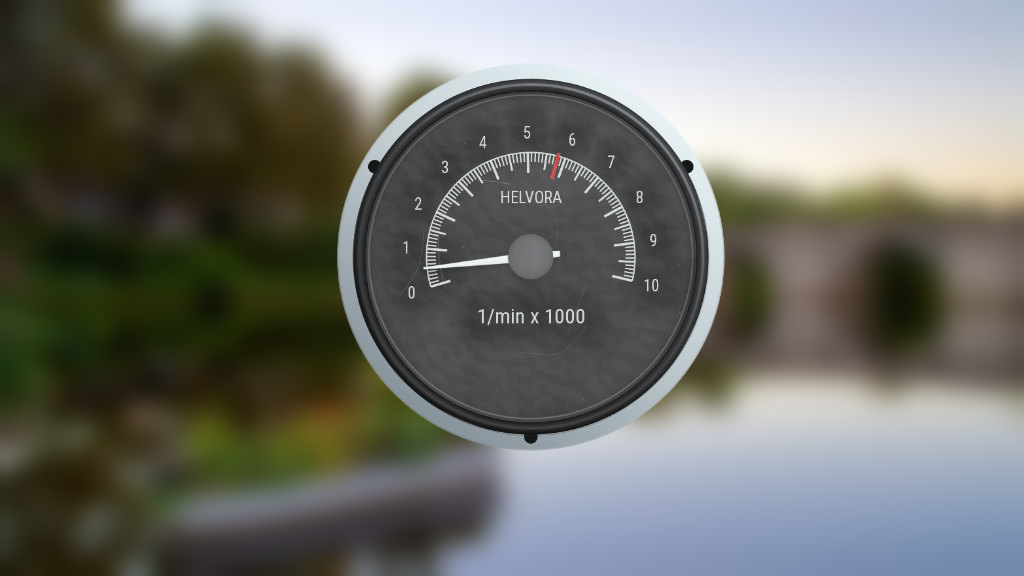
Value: 500 rpm
